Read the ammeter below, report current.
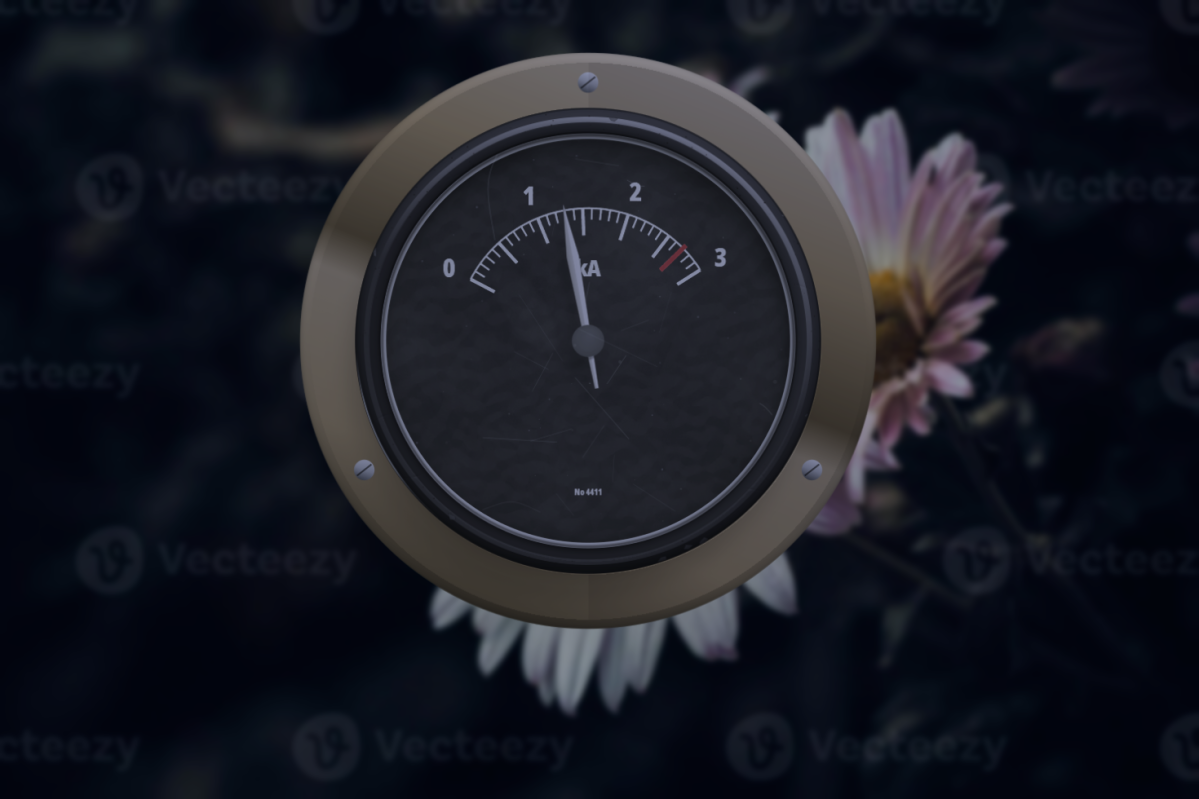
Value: 1.3 kA
